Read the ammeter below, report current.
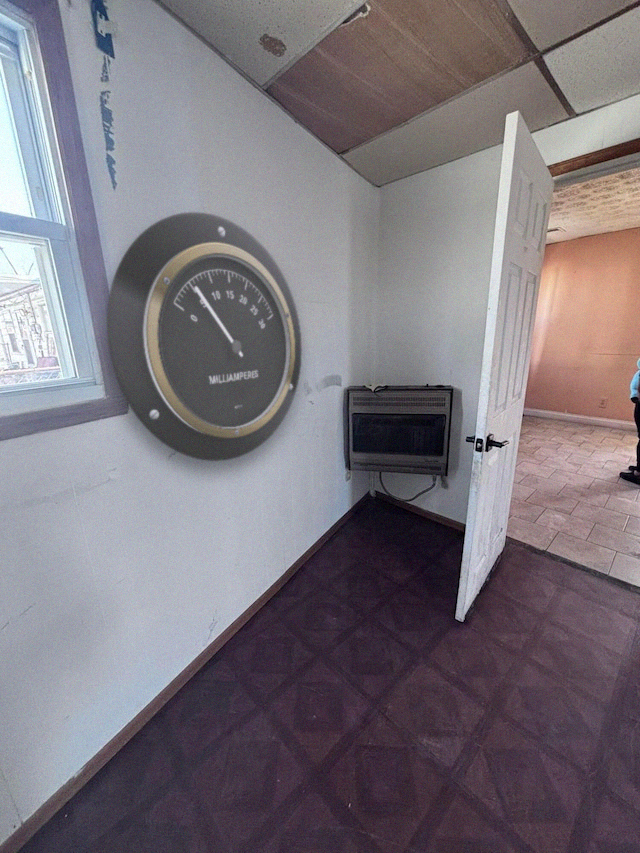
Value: 5 mA
